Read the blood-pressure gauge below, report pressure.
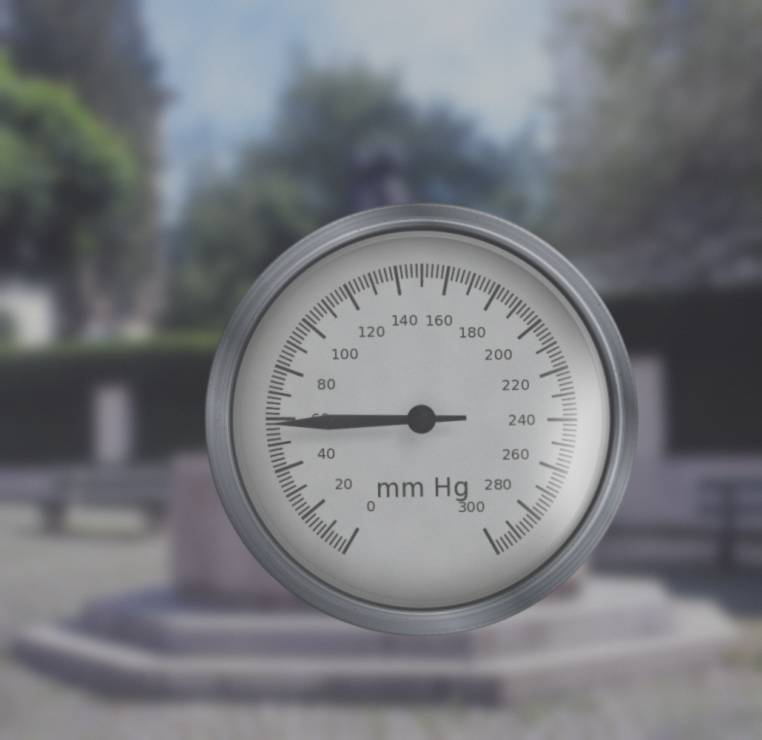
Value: 58 mmHg
